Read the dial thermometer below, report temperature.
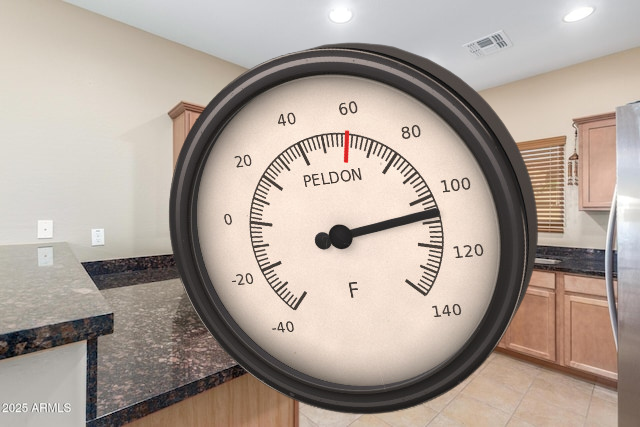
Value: 106 °F
